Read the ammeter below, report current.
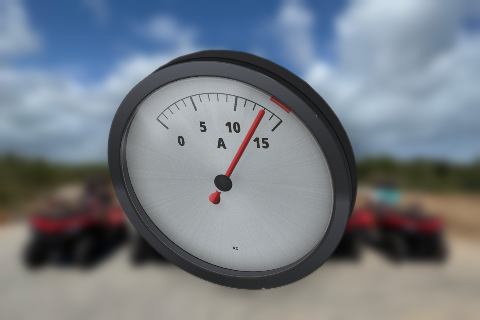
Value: 13 A
